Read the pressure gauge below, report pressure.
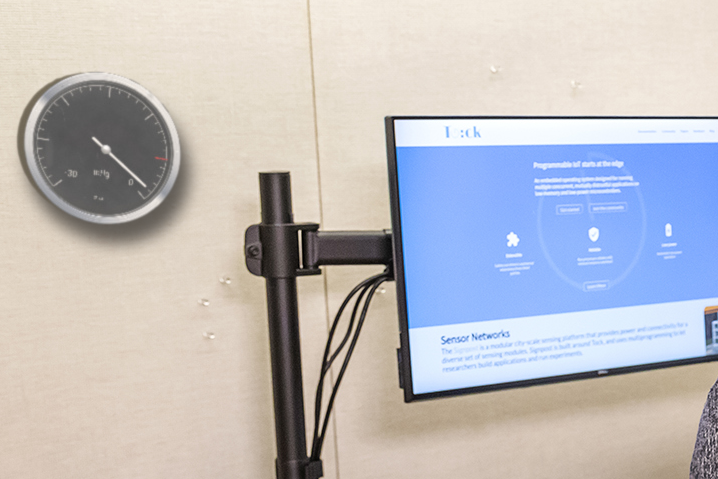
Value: -1 inHg
